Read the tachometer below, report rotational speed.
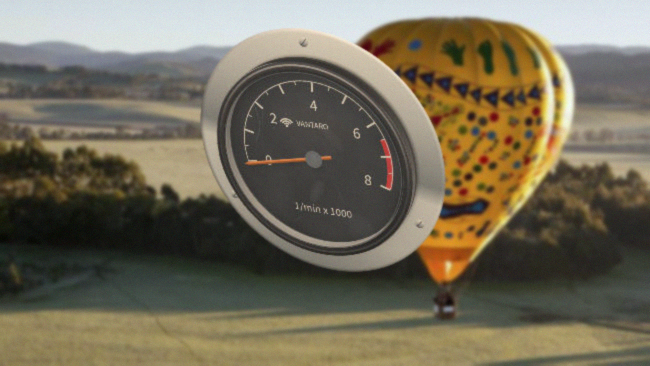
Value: 0 rpm
